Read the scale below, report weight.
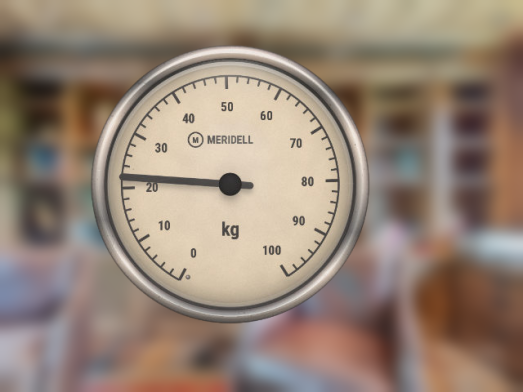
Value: 22 kg
